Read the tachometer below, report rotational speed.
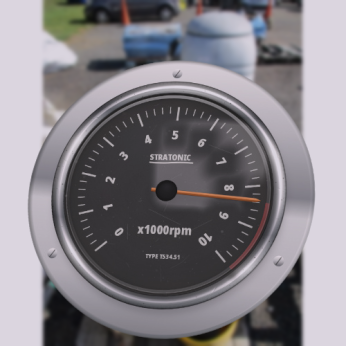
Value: 8400 rpm
